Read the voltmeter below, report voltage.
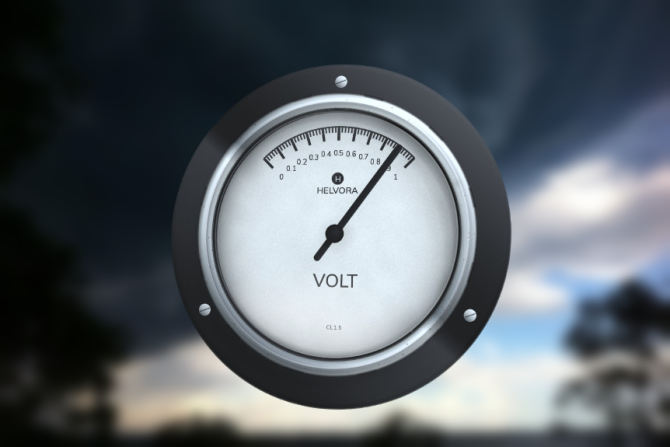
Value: 0.9 V
